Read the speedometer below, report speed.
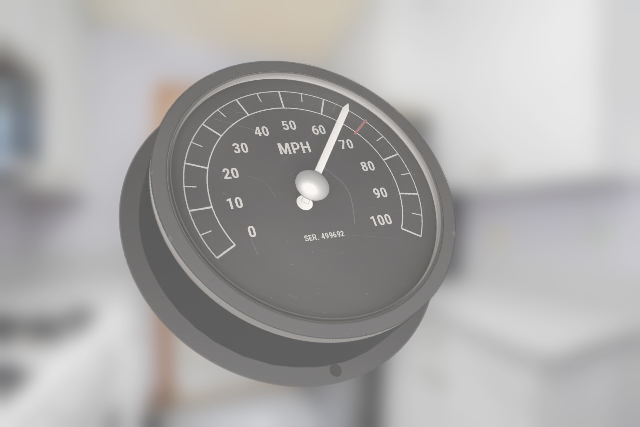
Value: 65 mph
